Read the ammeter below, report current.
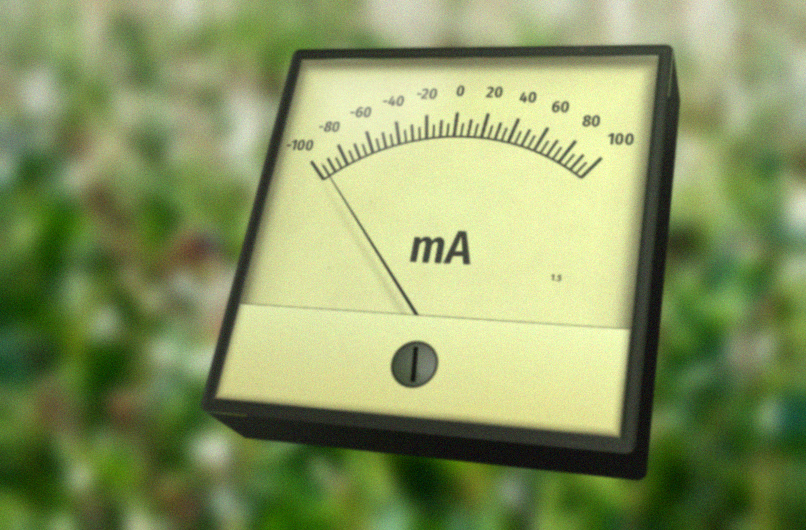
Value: -95 mA
